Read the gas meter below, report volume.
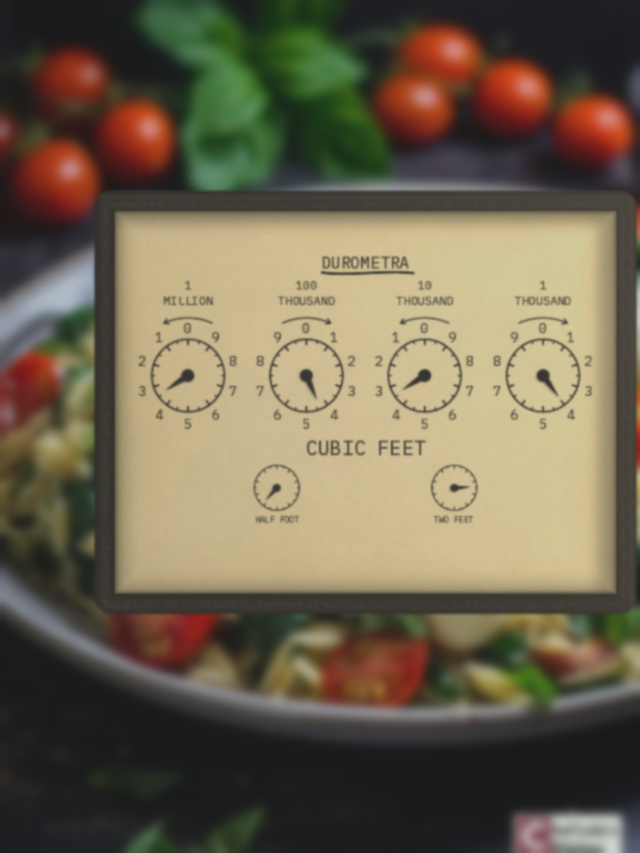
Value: 343400 ft³
